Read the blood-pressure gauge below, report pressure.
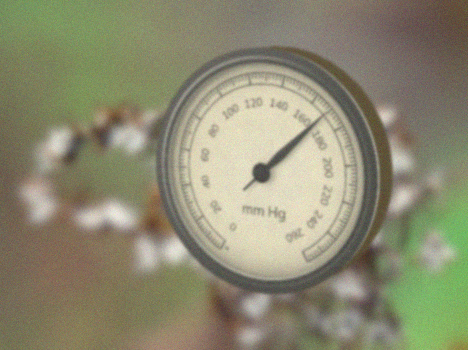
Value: 170 mmHg
